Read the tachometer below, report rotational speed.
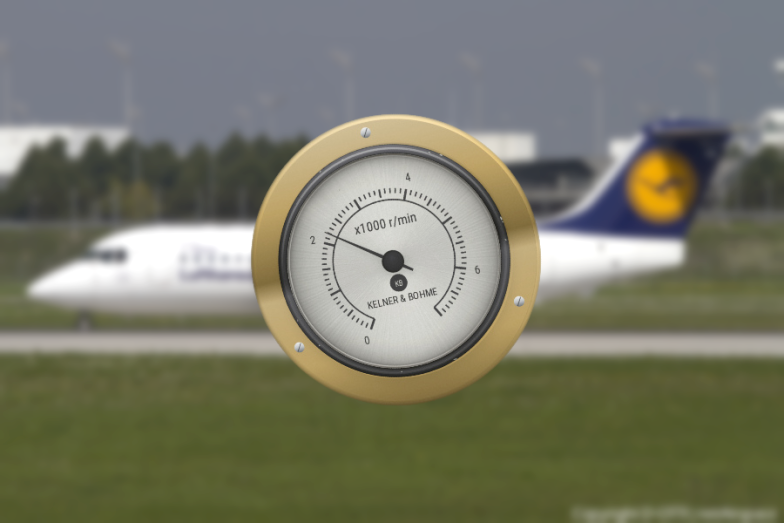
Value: 2200 rpm
